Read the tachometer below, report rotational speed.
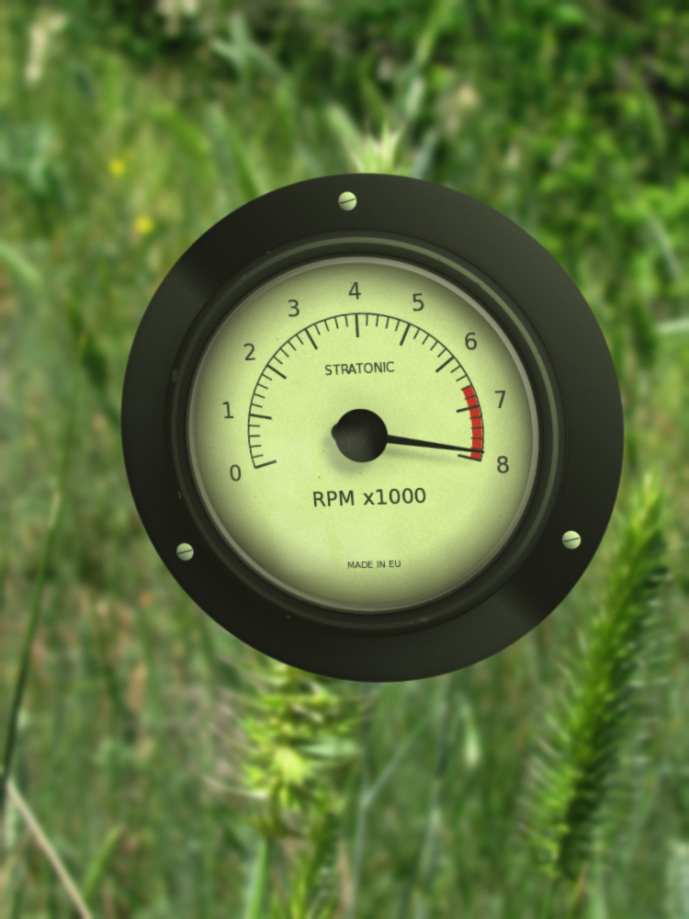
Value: 7800 rpm
